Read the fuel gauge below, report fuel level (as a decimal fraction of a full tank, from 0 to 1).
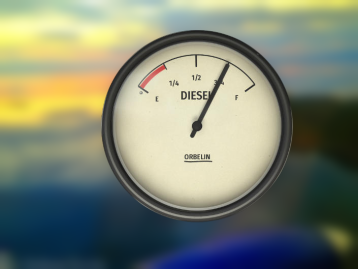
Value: 0.75
